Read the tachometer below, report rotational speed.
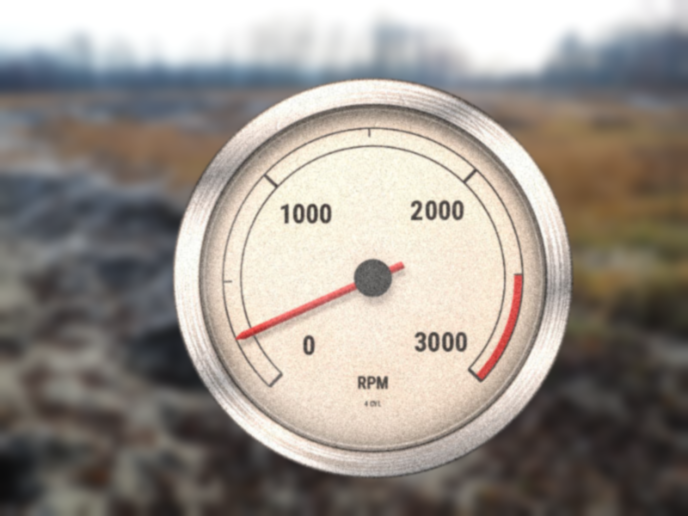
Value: 250 rpm
